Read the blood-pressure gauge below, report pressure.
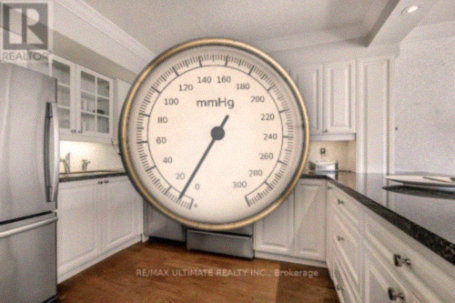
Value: 10 mmHg
